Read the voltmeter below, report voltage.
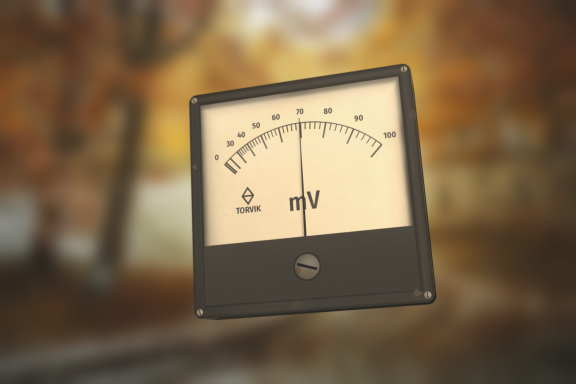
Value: 70 mV
